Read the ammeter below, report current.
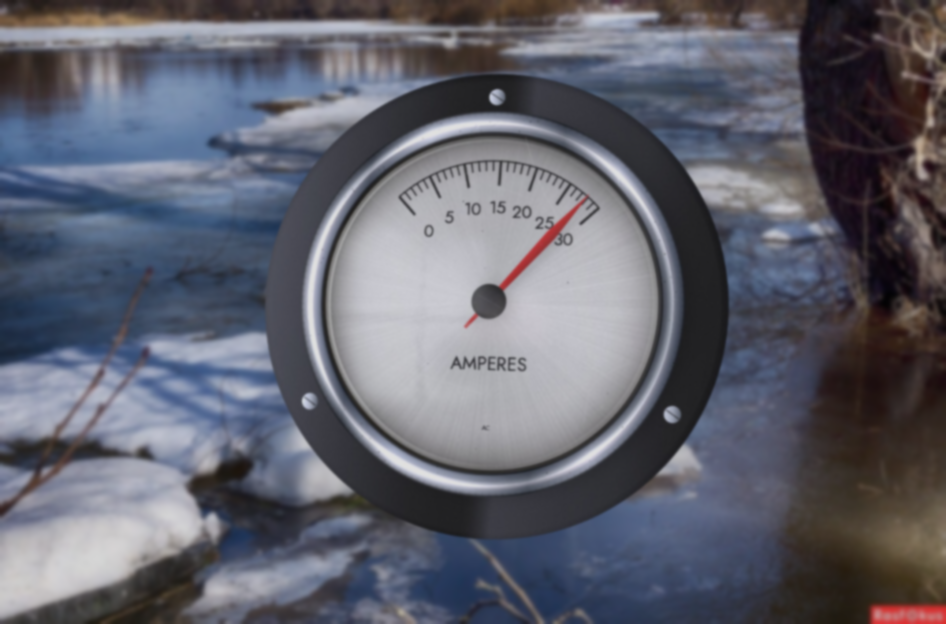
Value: 28 A
